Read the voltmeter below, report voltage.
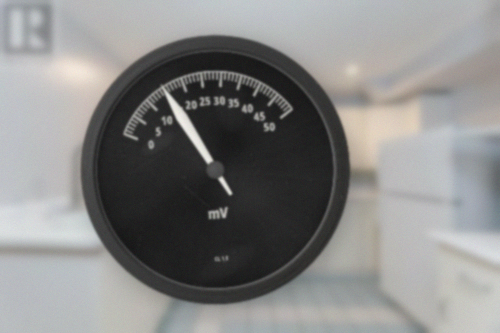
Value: 15 mV
